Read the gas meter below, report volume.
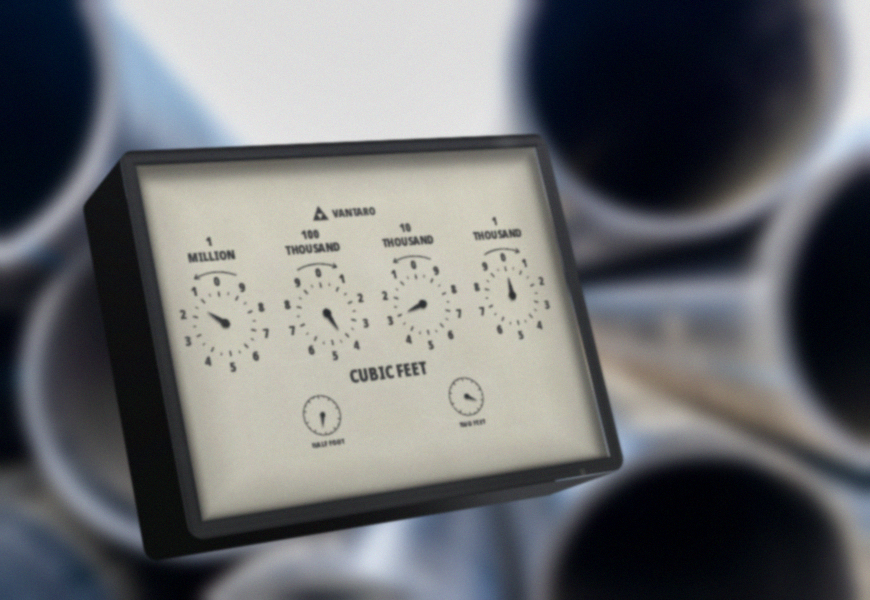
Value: 143000 ft³
